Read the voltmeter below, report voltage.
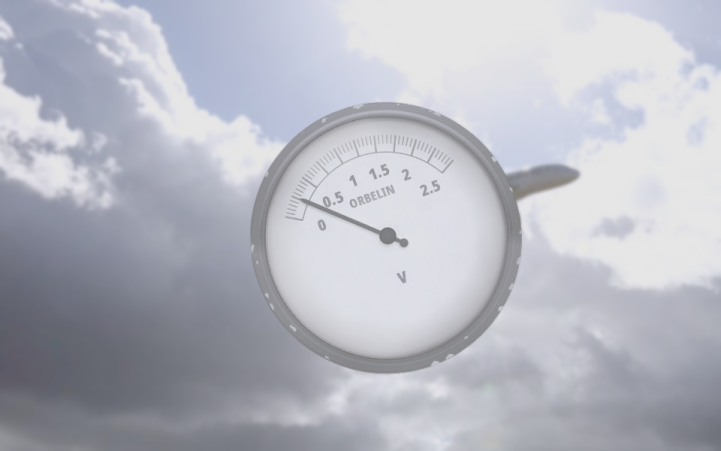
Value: 0.25 V
